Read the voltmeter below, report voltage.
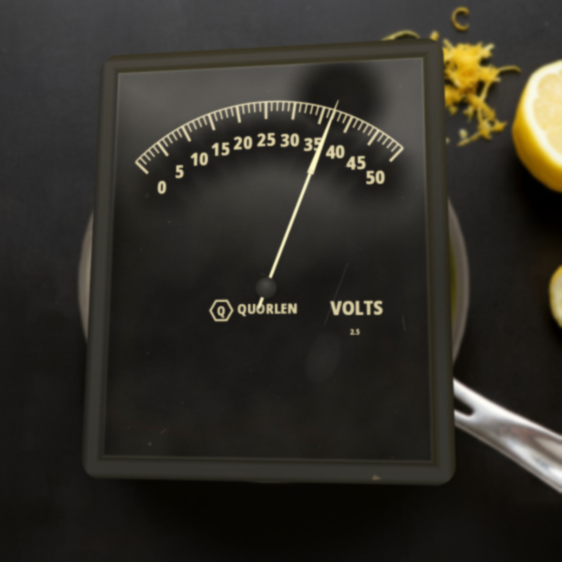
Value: 37 V
